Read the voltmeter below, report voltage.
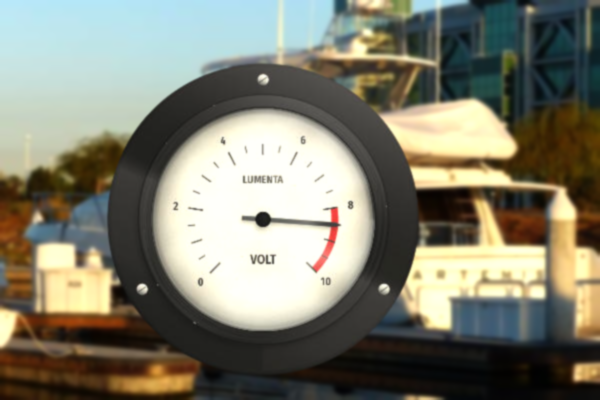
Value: 8.5 V
